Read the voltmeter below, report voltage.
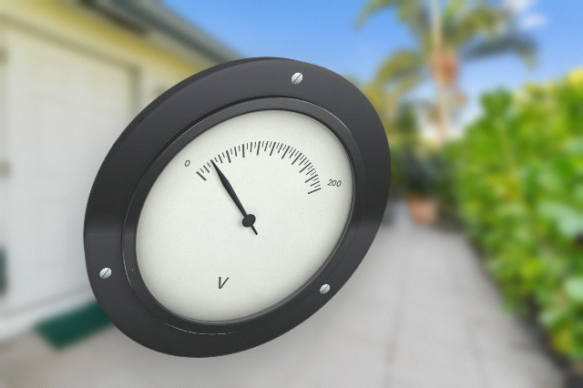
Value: 20 V
